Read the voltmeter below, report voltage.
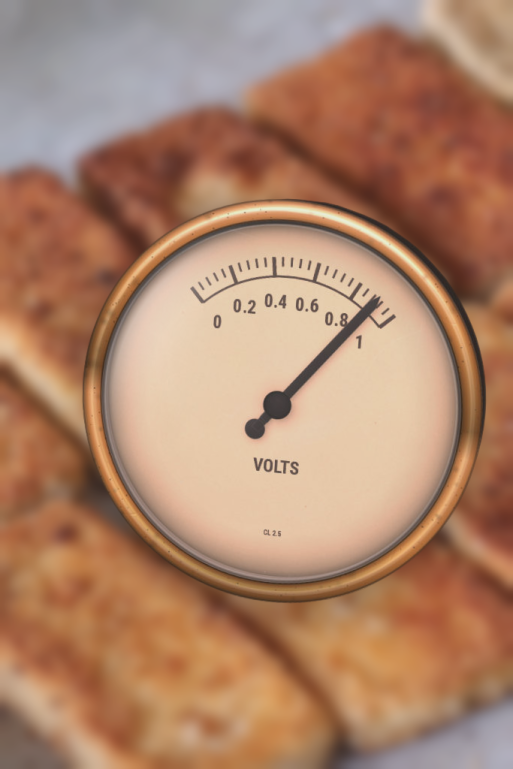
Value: 0.9 V
